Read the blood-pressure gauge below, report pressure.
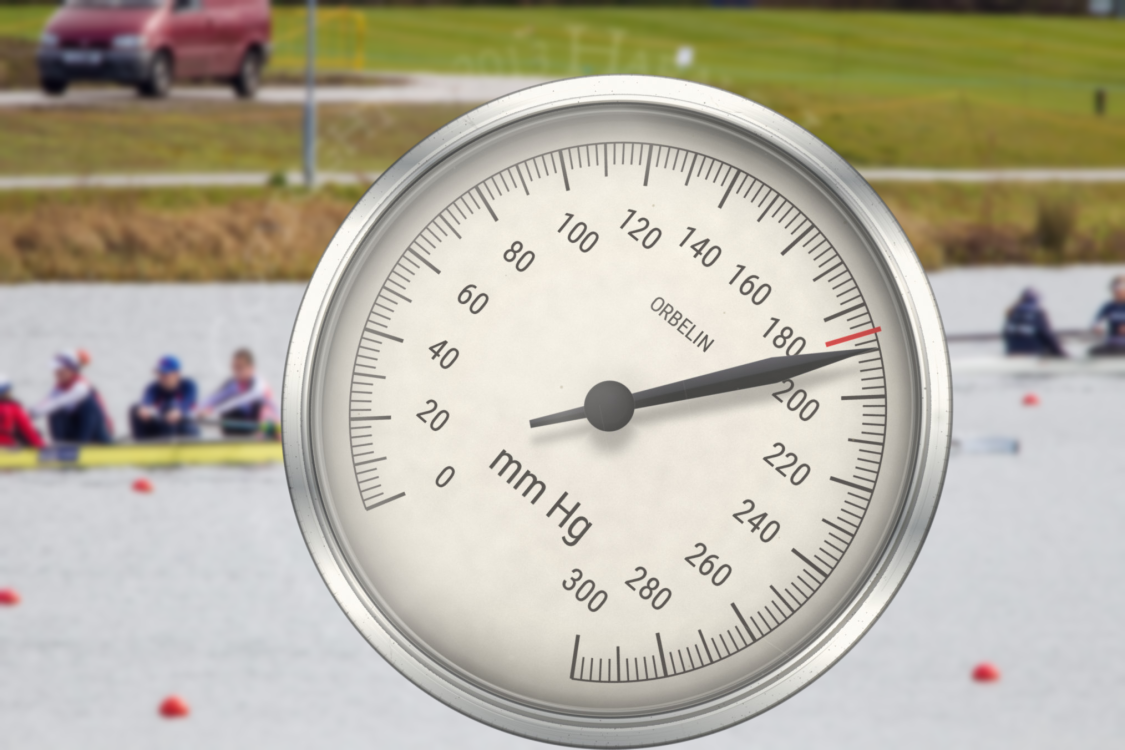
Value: 190 mmHg
